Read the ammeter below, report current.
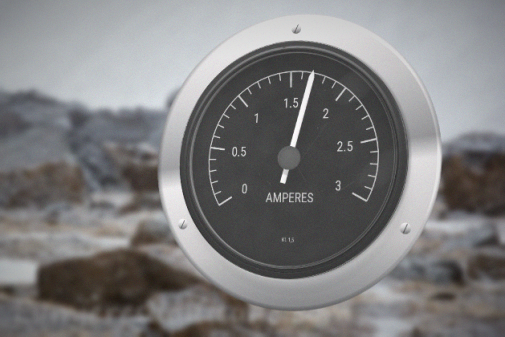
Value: 1.7 A
